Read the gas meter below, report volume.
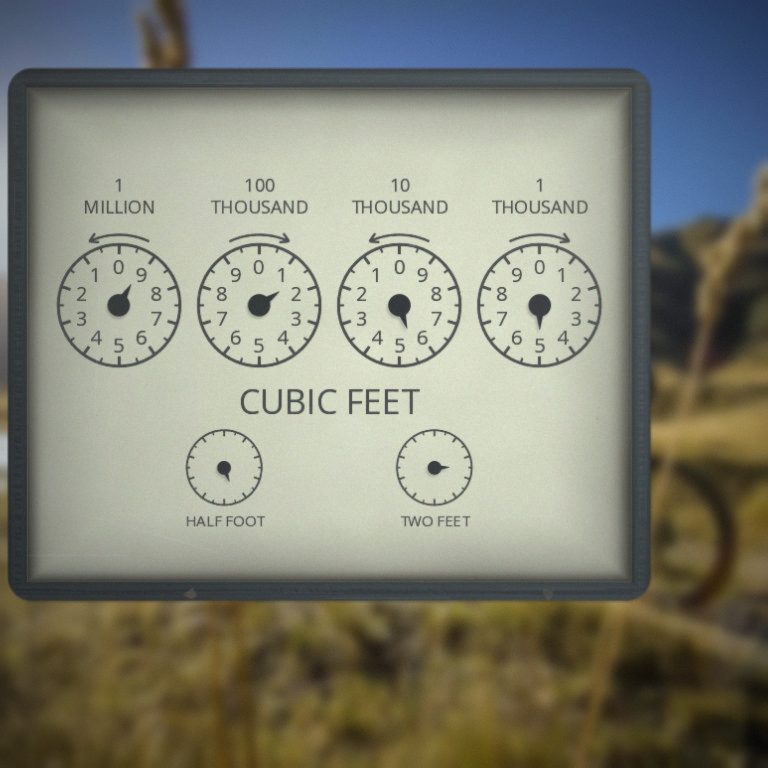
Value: 915500 ft³
